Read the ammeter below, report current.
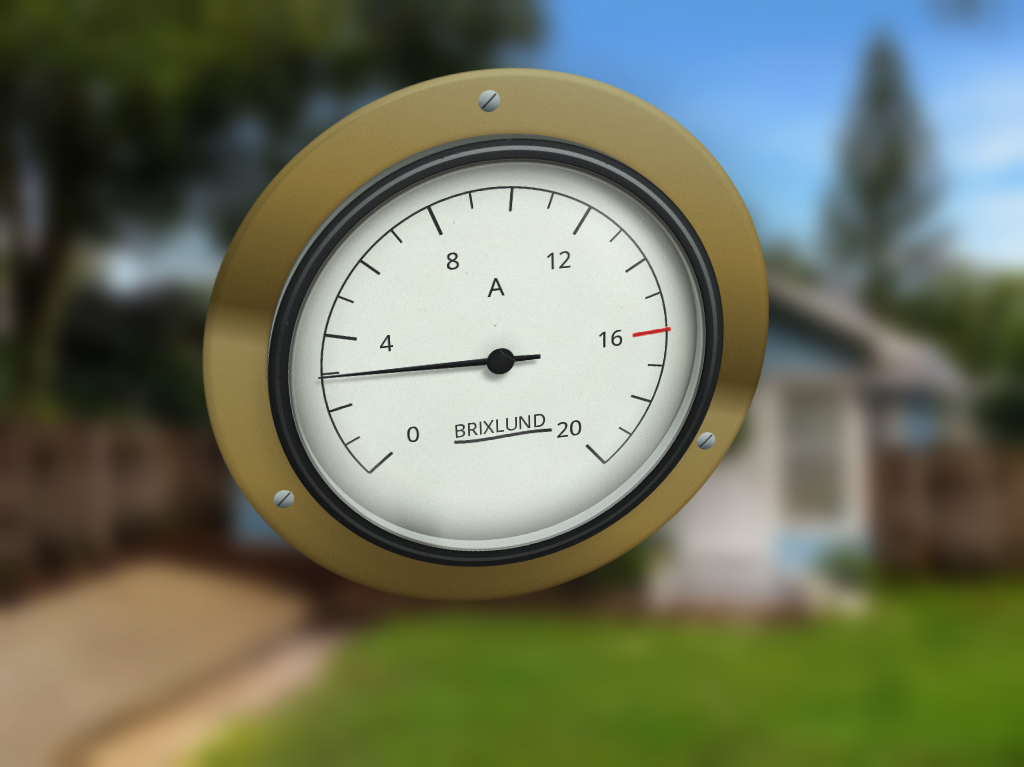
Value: 3 A
